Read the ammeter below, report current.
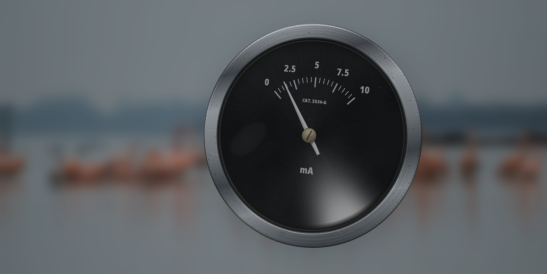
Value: 1.5 mA
